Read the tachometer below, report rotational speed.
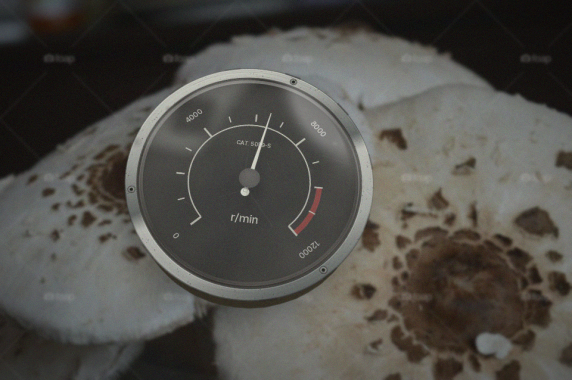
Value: 6500 rpm
